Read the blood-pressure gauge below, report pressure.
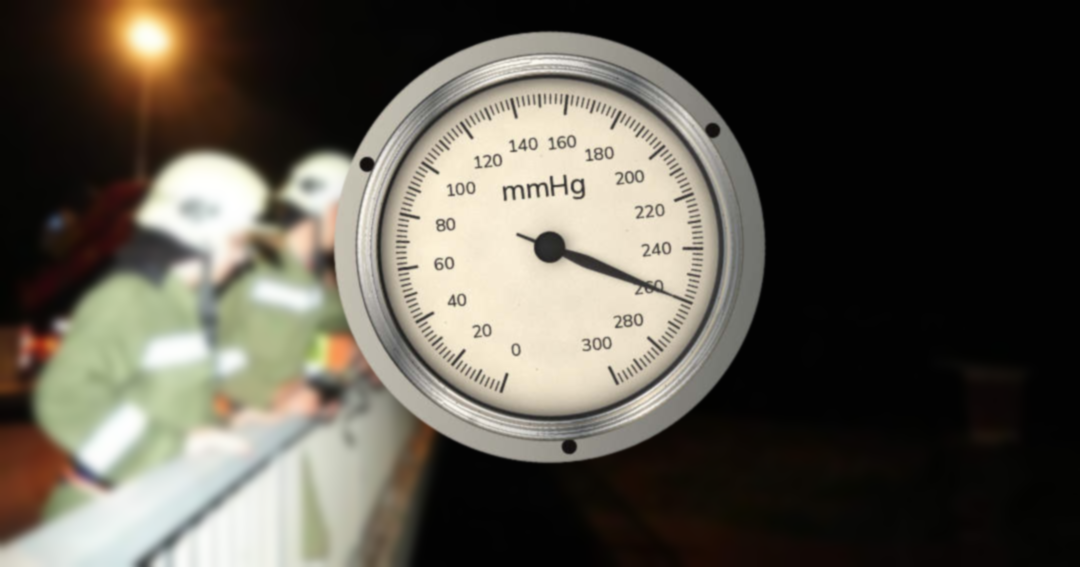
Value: 260 mmHg
